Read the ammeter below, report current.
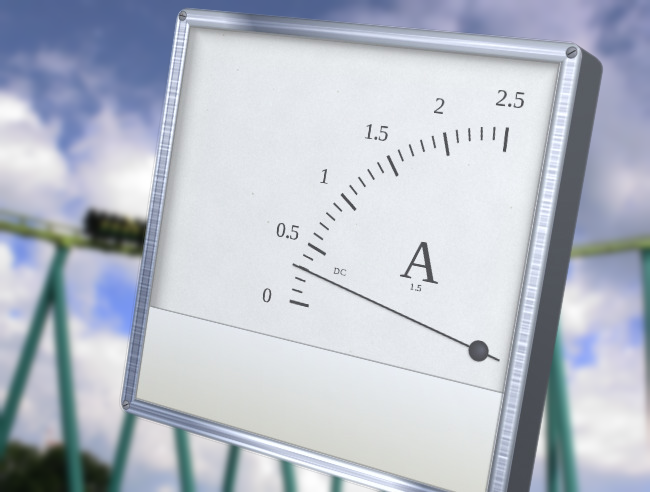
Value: 0.3 A
